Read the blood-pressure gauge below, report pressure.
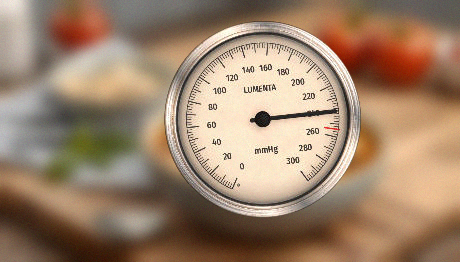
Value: 240 mmHg
